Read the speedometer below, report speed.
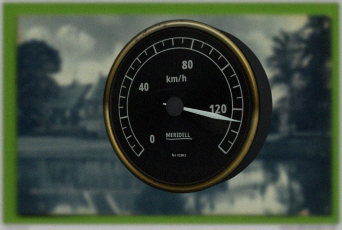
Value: 125 km/h
